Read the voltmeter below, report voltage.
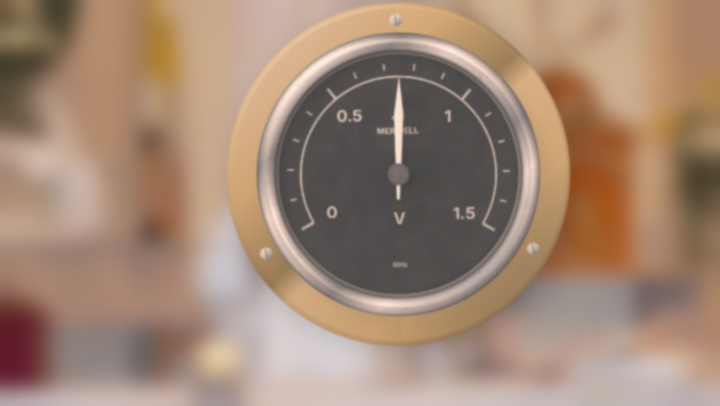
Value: 0.75 V
